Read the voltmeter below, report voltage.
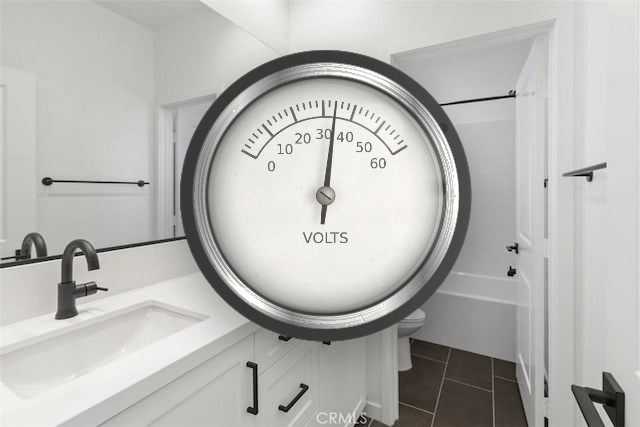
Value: 34 V
